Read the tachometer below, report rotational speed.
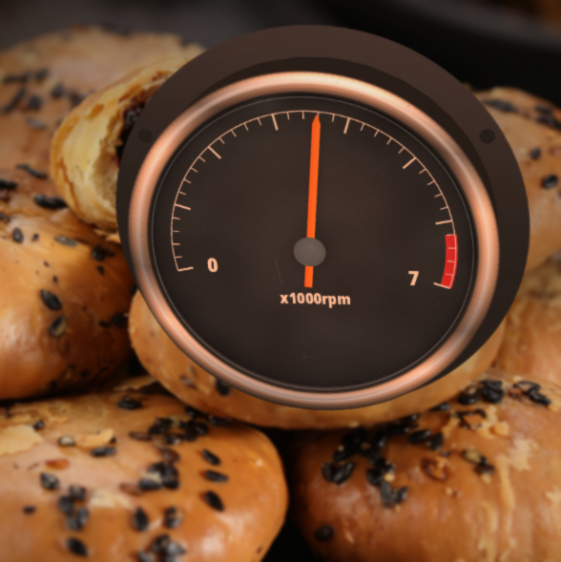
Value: 3600 rpm
